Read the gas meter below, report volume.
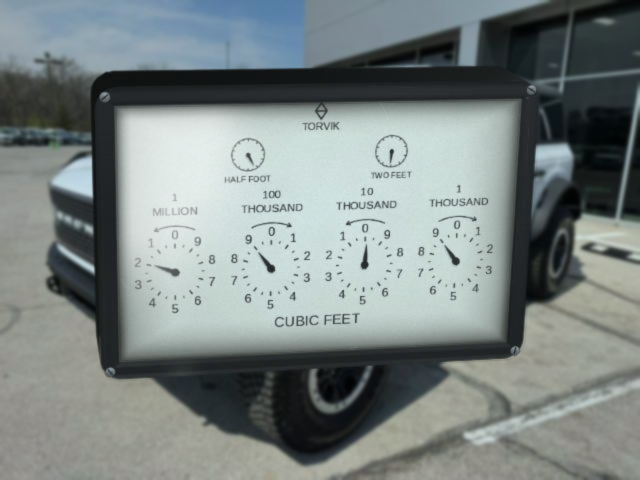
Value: 189900 ft³
